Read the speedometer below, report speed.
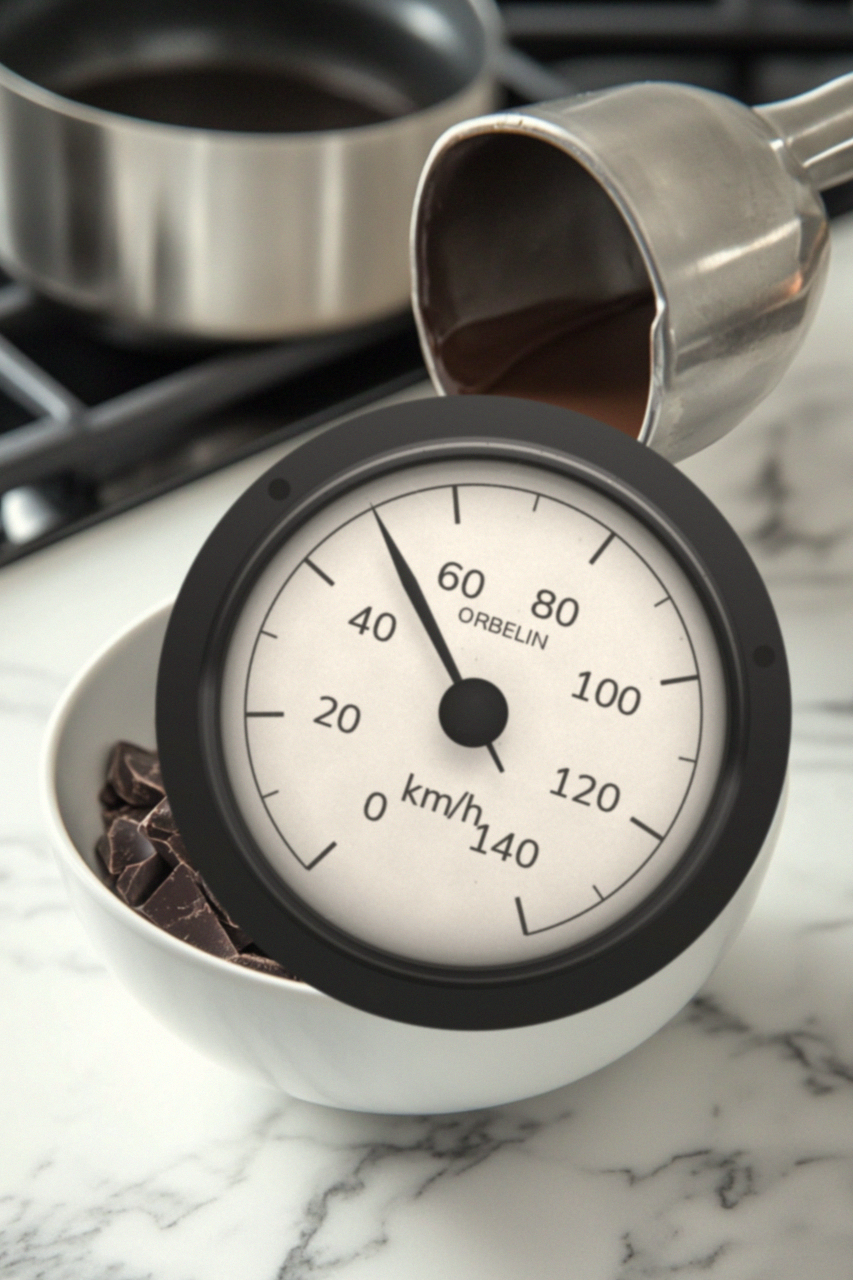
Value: 50 km/h
